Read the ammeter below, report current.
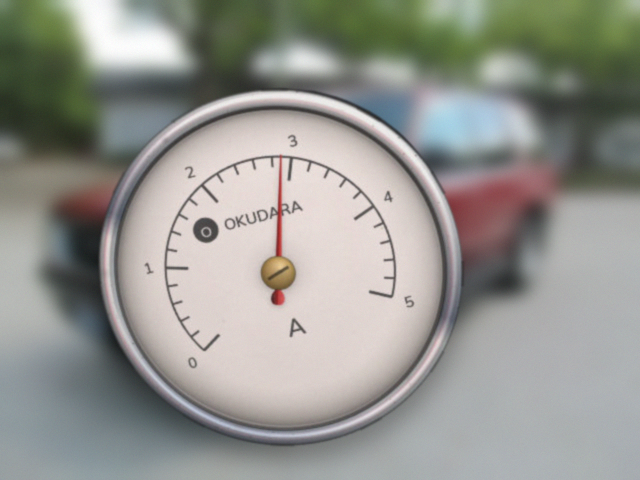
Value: 2.9 A
